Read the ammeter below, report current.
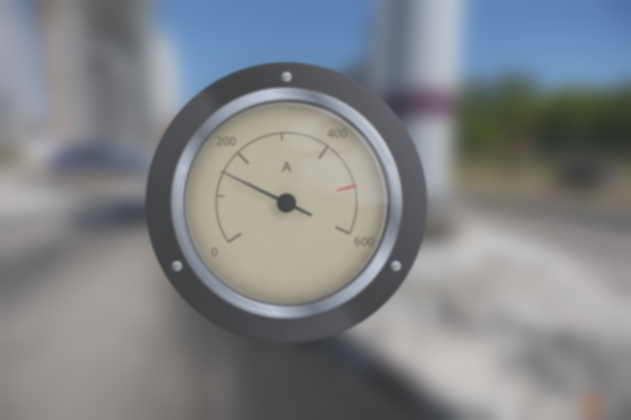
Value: 150 A
